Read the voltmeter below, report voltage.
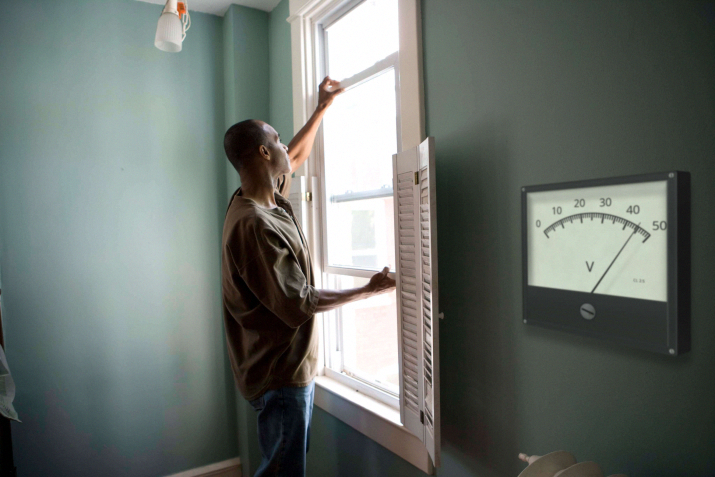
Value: 45 V
